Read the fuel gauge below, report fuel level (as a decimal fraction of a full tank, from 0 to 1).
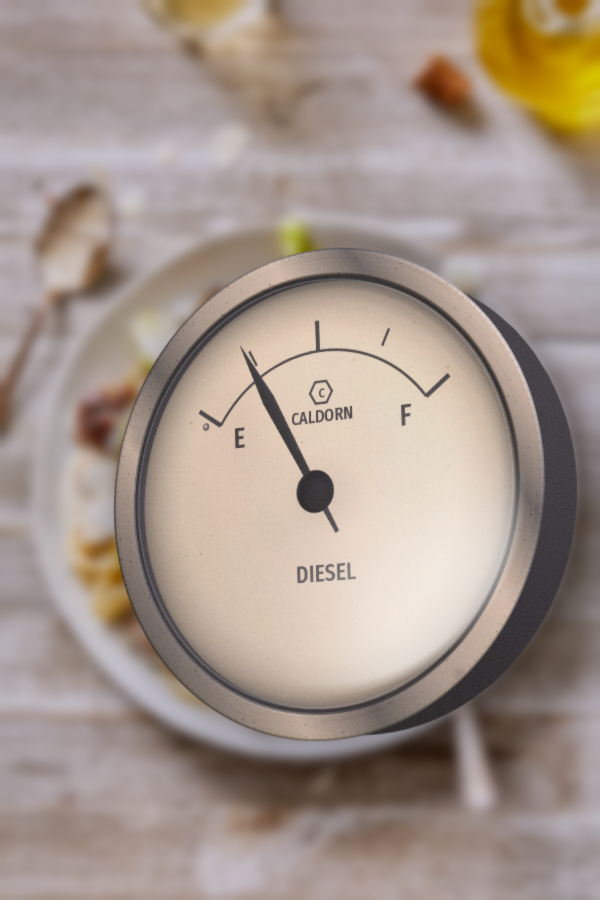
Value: 0.25
